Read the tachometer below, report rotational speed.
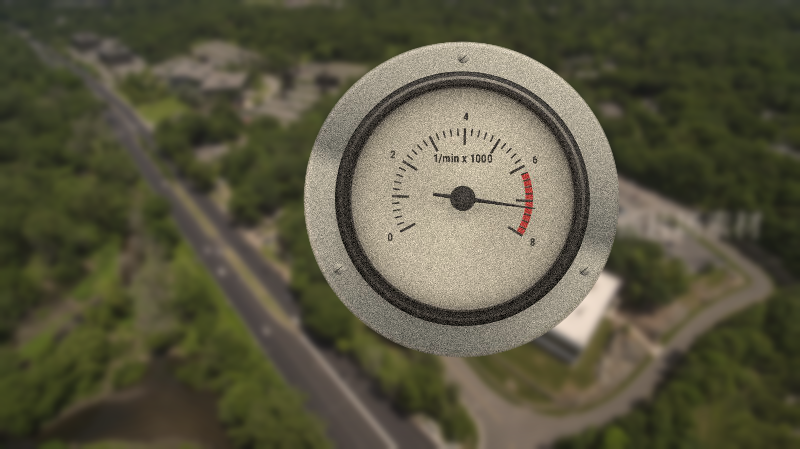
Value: 7200 rpm
